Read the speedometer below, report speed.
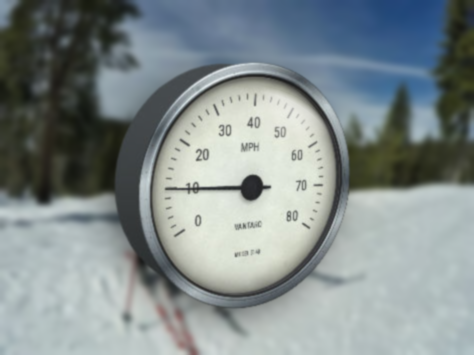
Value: 10 mph
